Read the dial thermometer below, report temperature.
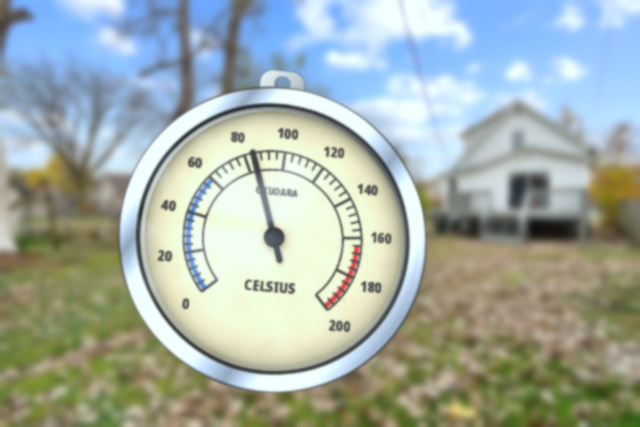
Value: 84 °C
